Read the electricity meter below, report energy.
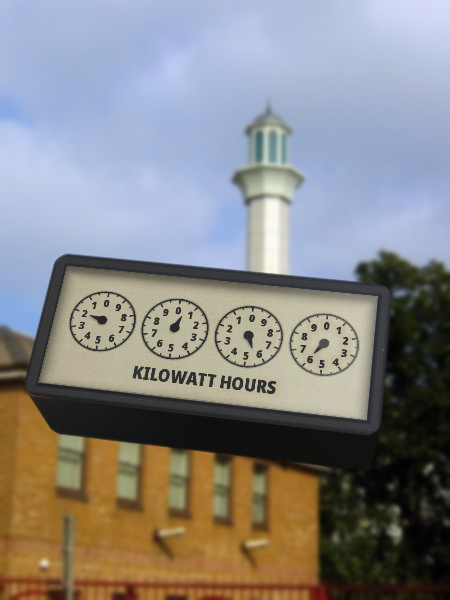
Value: 2056 kWh
